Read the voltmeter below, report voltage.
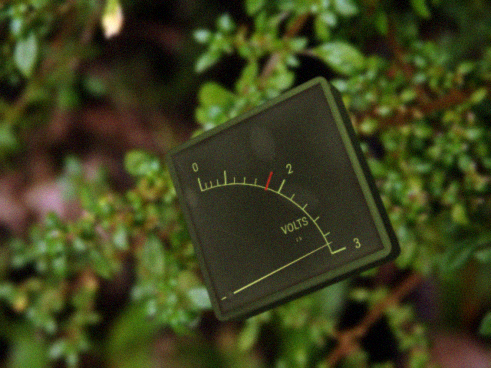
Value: 2.9 V
